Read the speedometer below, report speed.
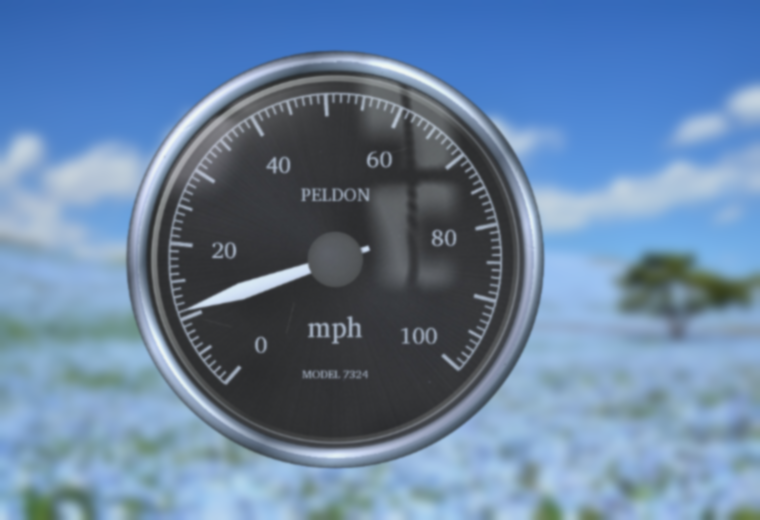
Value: 11 mph
